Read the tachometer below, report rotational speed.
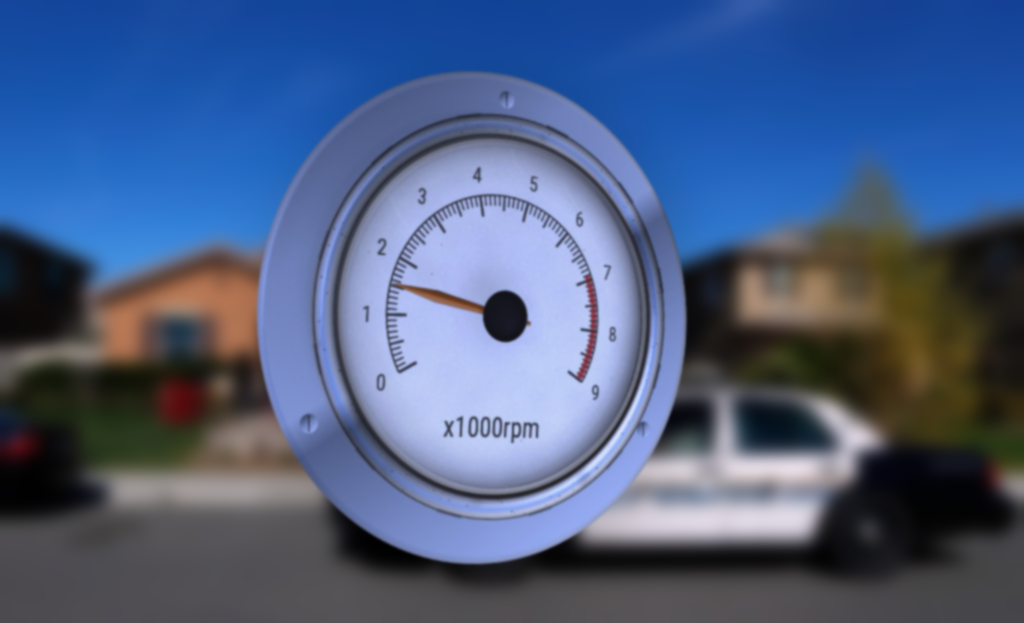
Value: 1500 rpm
